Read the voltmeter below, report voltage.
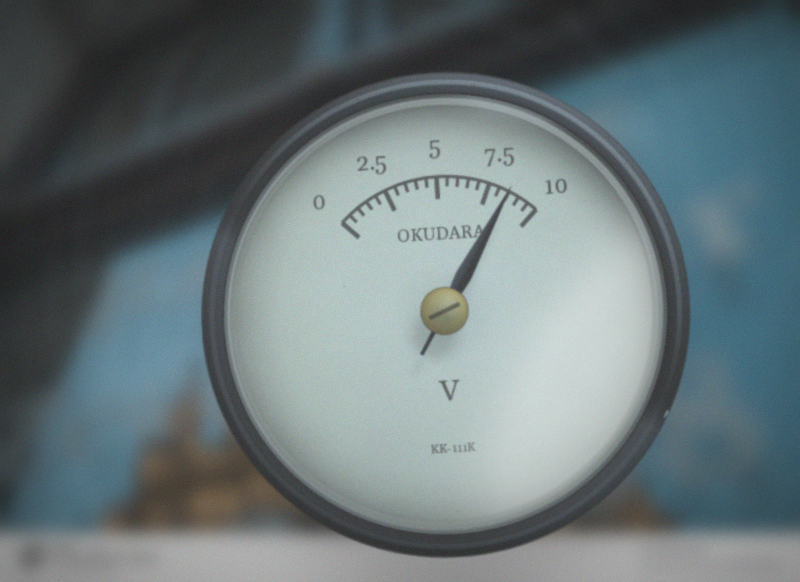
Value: 8.5 V
